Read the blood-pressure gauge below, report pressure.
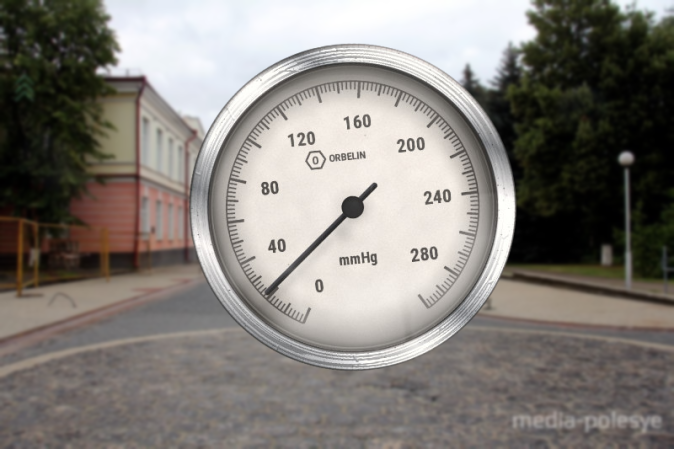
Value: 22 mmHg
